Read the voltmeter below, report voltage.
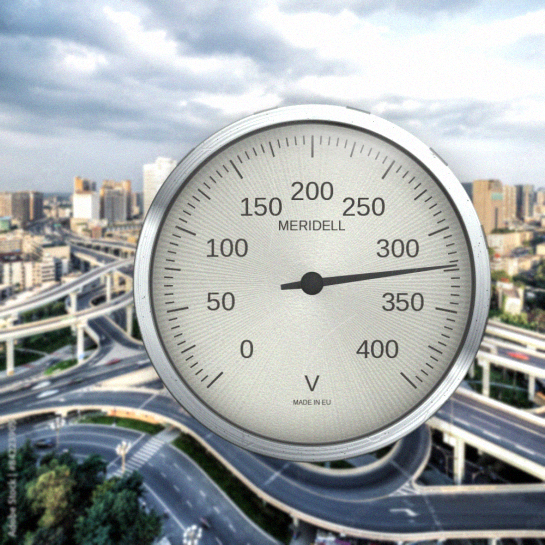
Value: 322.5 V
